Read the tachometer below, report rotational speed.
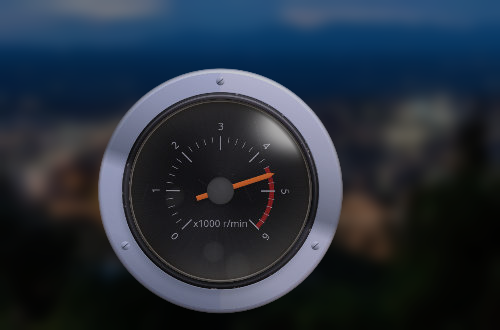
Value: 4600 rpm
